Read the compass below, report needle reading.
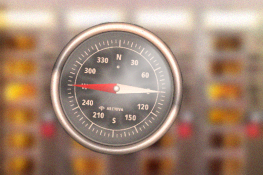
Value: 270 °
